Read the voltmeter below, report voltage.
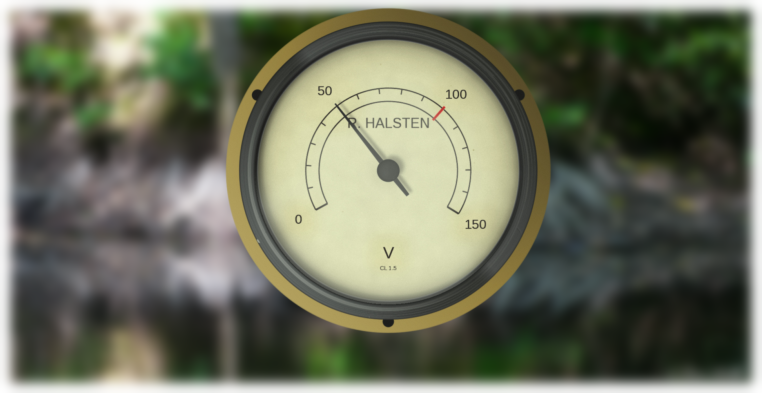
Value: 50 V
